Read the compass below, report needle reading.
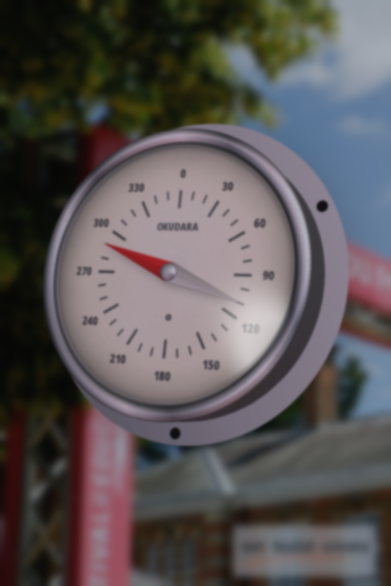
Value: 290 °
